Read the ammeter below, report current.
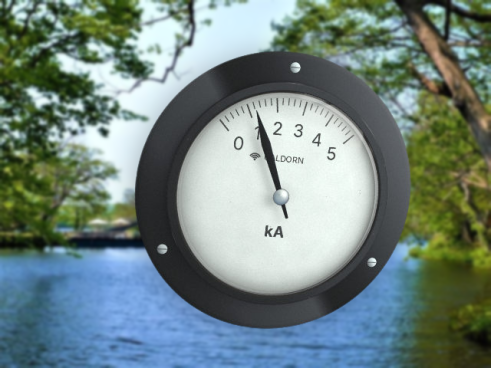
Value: 1.2 kA
